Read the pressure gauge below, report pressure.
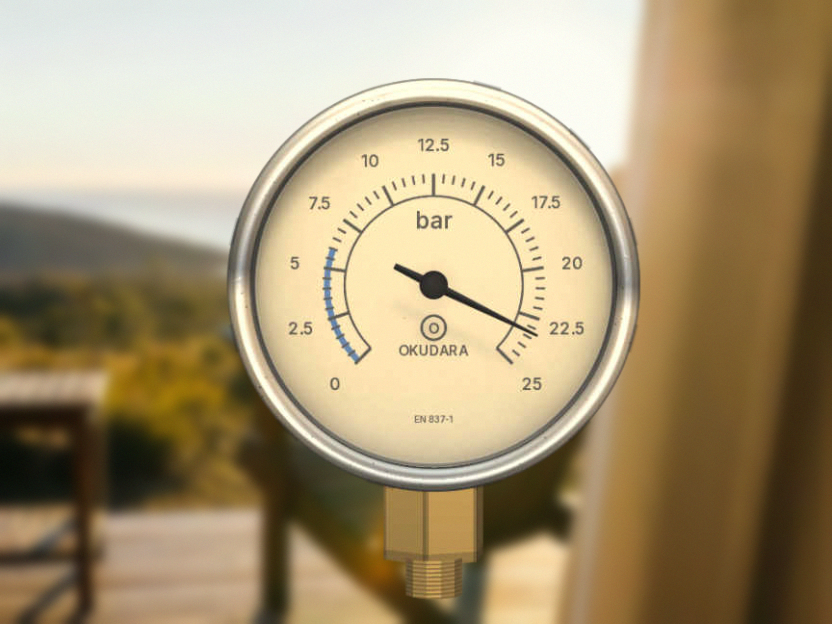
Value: 23.25 bar
